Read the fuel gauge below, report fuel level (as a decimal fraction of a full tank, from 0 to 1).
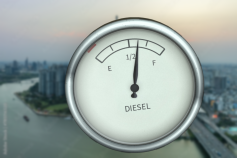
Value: 0.625
